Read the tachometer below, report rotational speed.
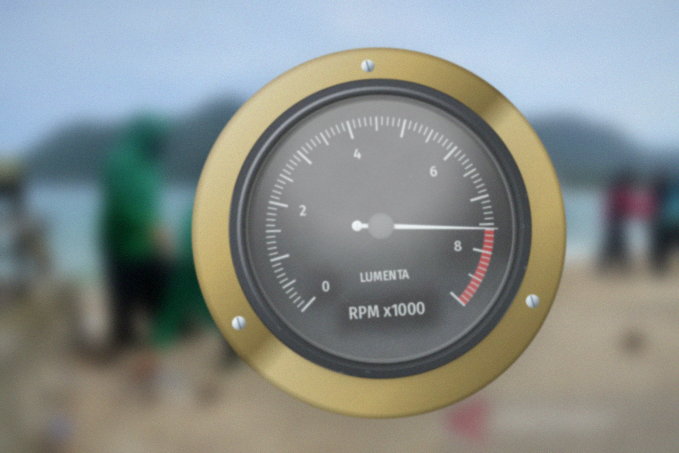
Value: 7600 rpm
